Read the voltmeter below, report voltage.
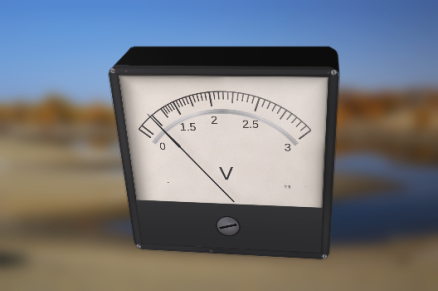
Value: 1 V
